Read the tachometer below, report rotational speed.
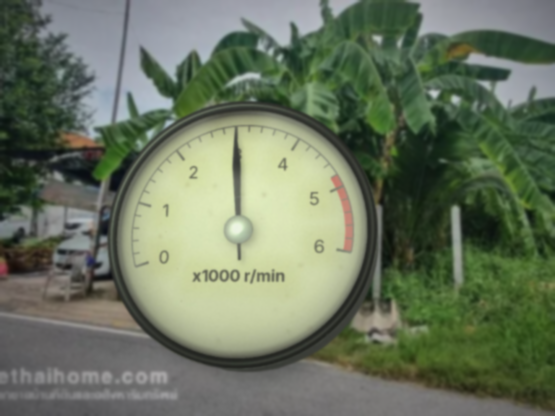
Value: 3000 rpm
